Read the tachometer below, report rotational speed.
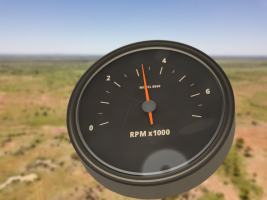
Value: 3250 rpm
